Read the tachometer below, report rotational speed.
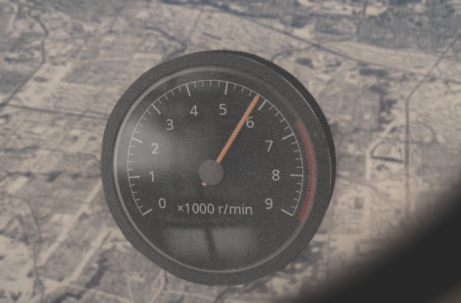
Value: 5800 rpm
